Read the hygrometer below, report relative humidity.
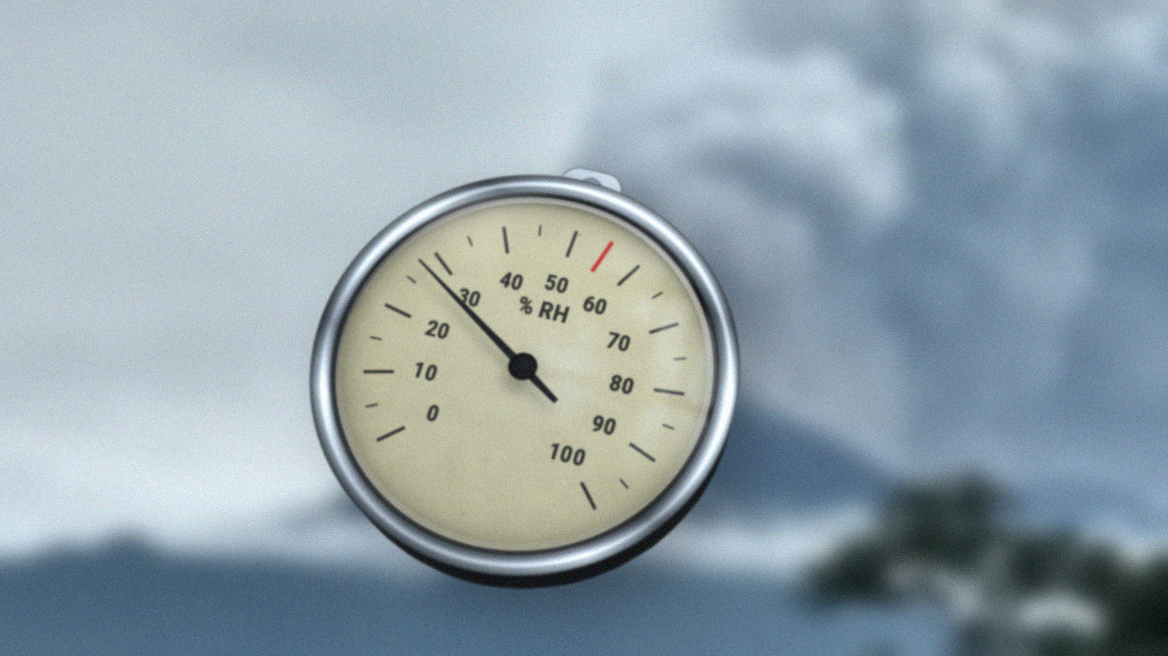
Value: 27.5 %
